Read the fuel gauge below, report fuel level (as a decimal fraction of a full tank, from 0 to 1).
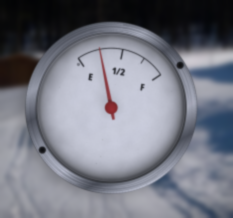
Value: 0.25
